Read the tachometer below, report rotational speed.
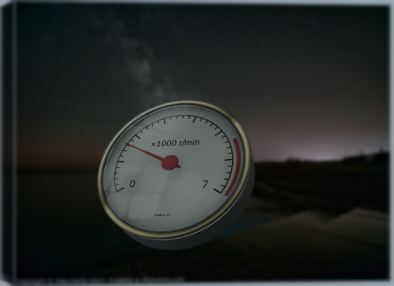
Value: 1600 rpm
